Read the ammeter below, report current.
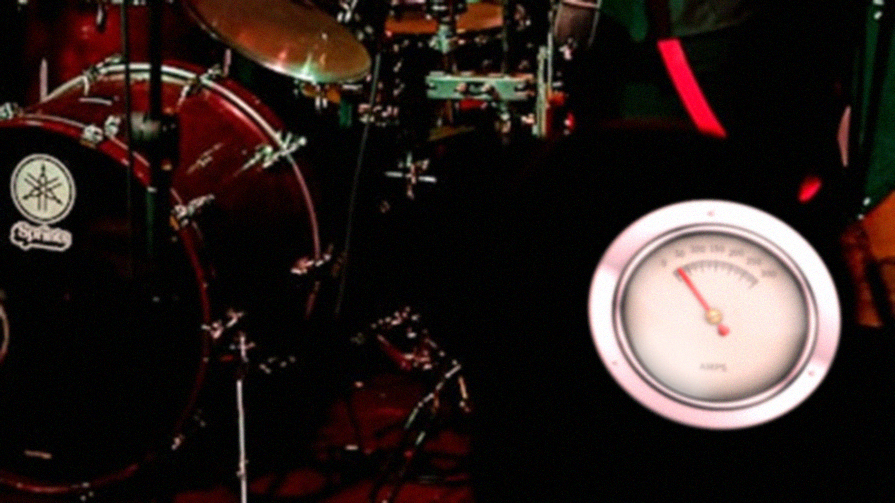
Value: 25 A
